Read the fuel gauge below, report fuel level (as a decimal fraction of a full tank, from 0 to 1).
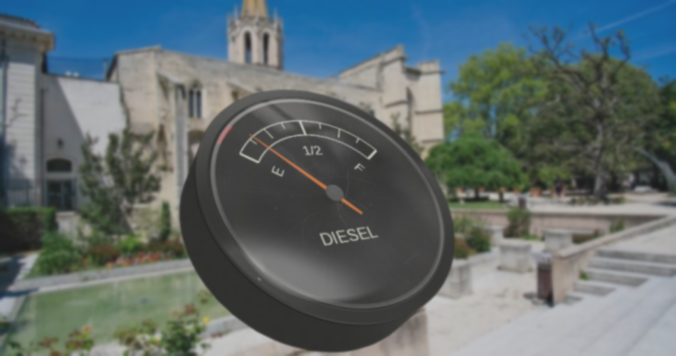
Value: 0.125
